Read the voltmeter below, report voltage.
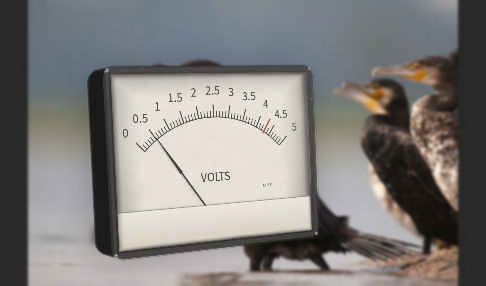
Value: 0.5 V
